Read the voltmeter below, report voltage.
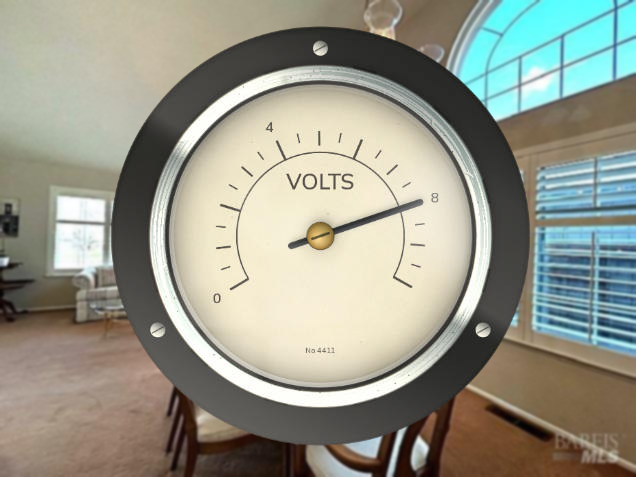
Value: 8 V
